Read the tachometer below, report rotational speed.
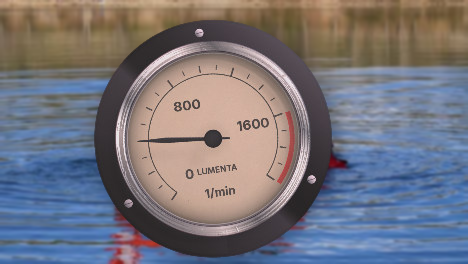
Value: 400 rpm
